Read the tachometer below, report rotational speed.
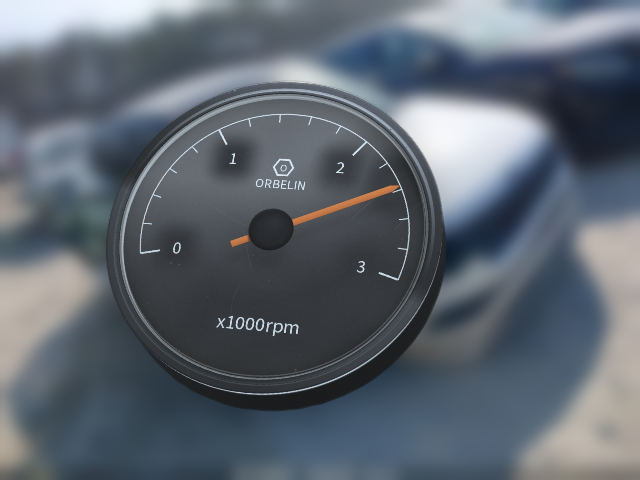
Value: 2400 rpm
